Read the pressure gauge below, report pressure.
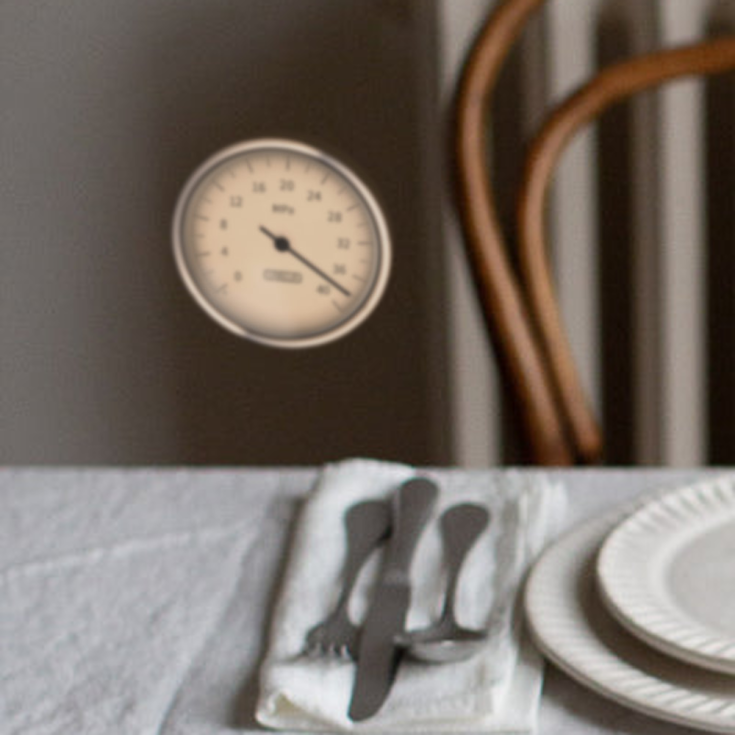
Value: 38 MPa
